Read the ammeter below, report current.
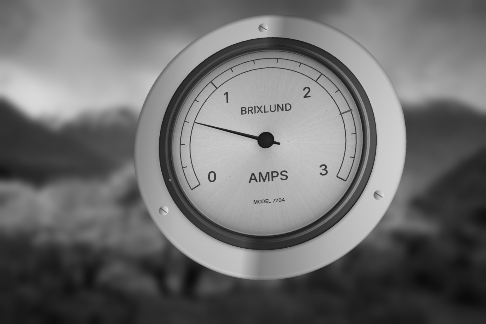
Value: 0.6 A
